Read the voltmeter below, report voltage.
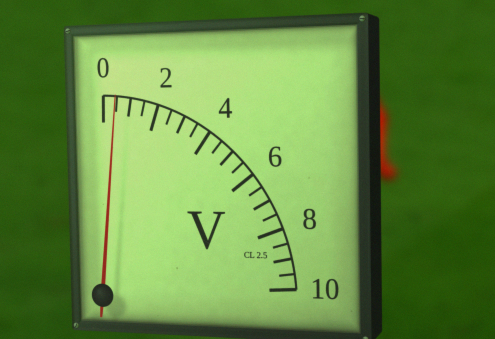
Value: 0.5 V
